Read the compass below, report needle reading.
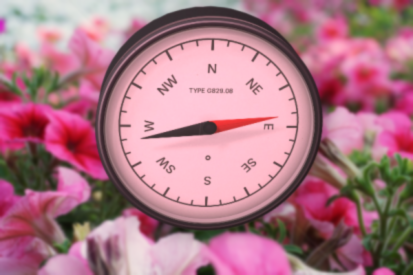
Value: 80 °
